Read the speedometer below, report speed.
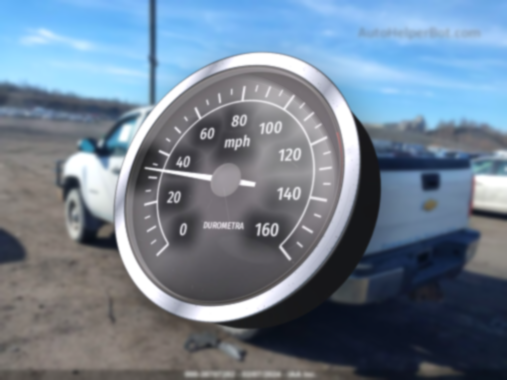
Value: 32.5 mph
